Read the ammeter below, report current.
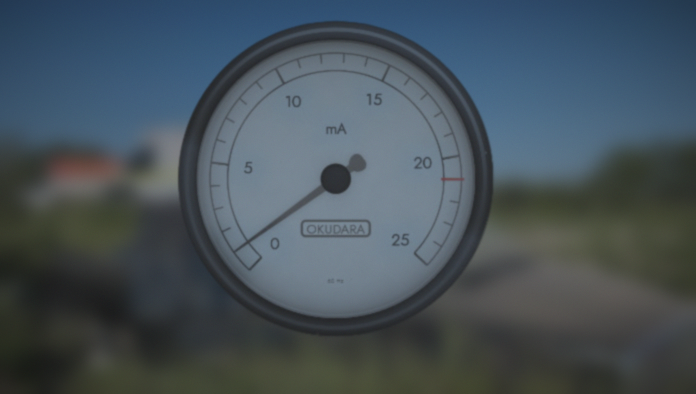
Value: 1 mA
